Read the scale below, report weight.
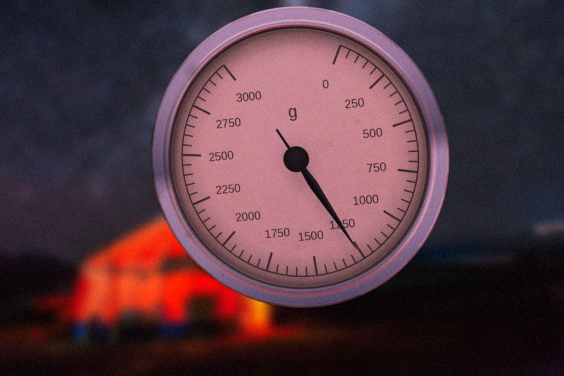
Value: 1250 g
